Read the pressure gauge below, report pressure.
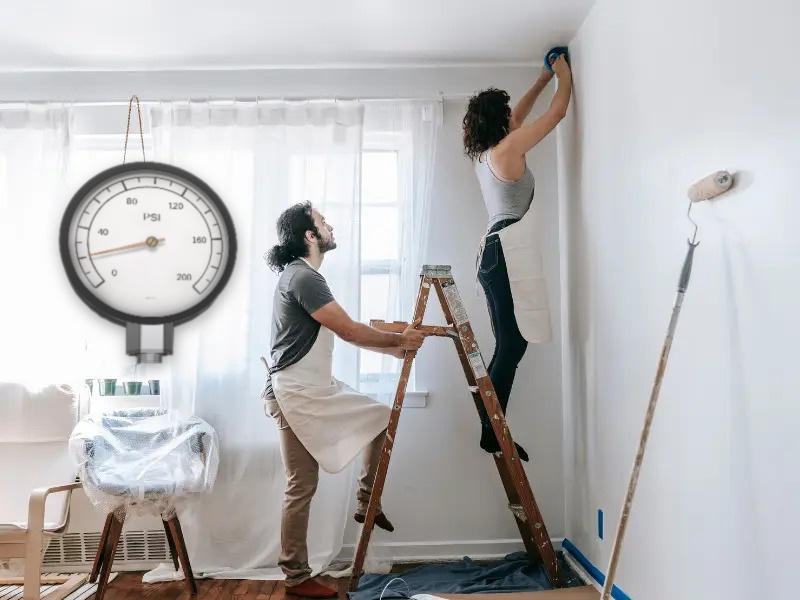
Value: 20 psi
